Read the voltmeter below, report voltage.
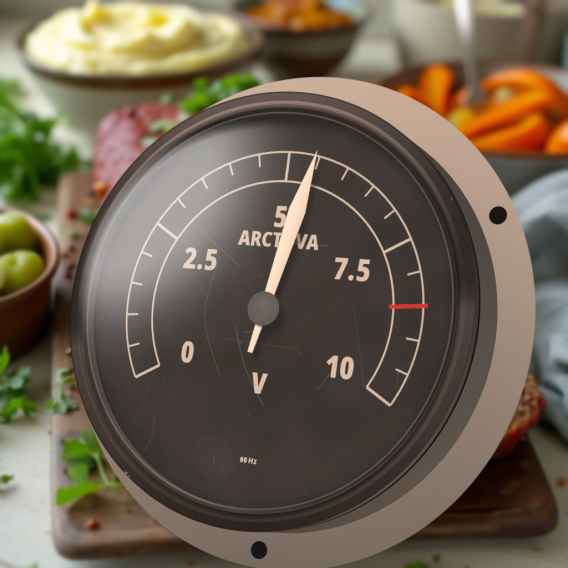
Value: 5.5 V
